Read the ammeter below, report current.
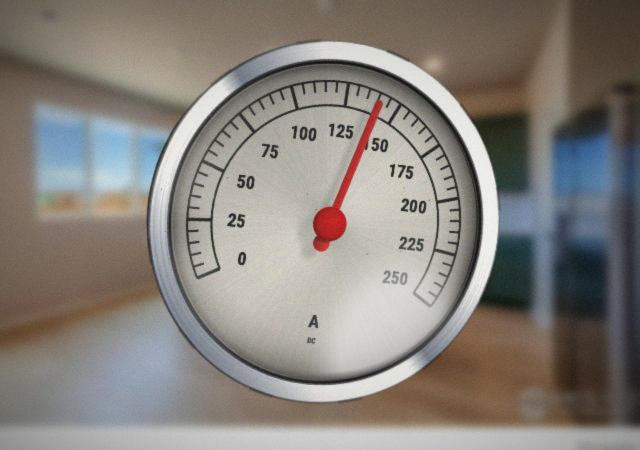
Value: 140 A
